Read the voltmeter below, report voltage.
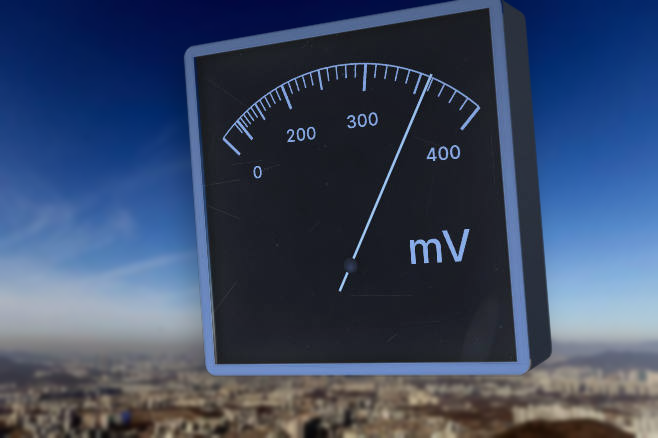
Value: 360 mV
